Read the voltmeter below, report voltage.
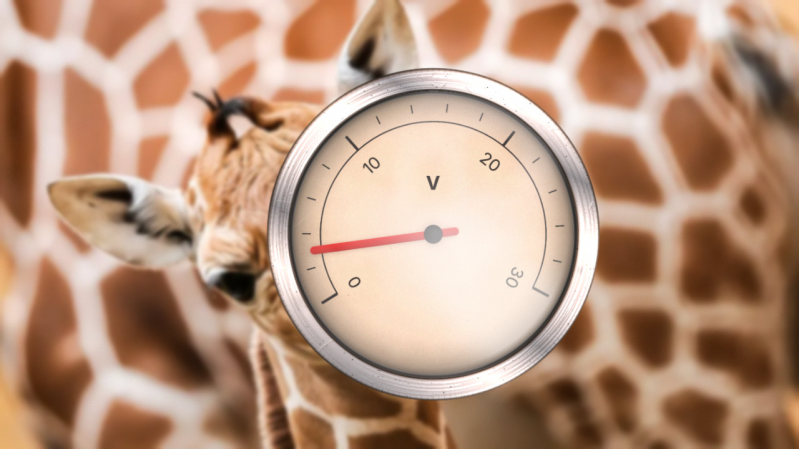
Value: 3 V
